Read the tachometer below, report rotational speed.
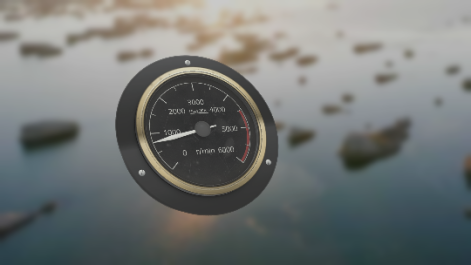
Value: 750 rpm
